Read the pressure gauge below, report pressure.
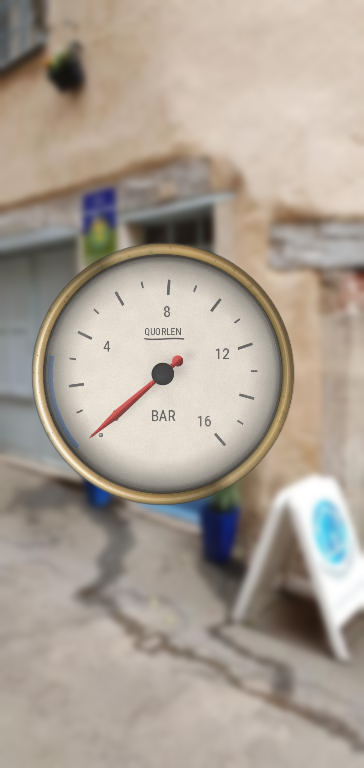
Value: 0 bar
